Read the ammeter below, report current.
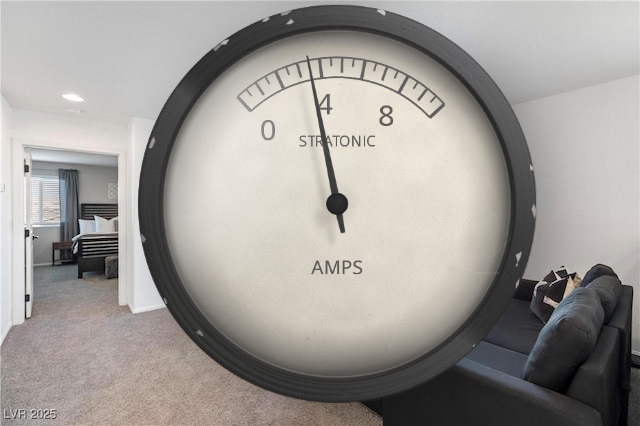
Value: 3.5 A
